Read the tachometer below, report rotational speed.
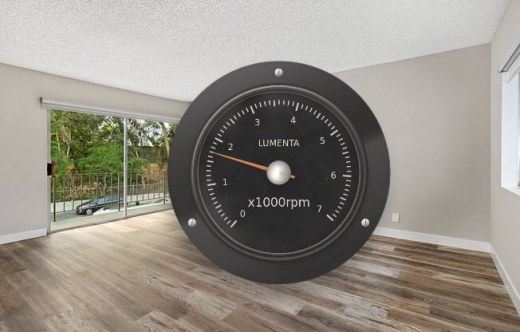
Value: 1700 rpm
